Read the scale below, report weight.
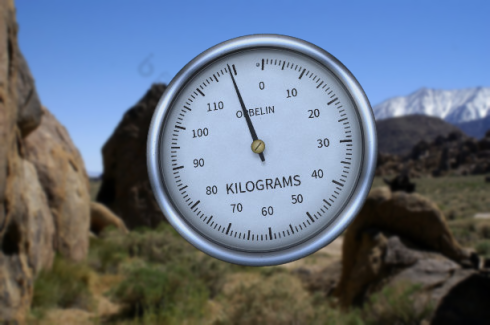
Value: 119 kg
